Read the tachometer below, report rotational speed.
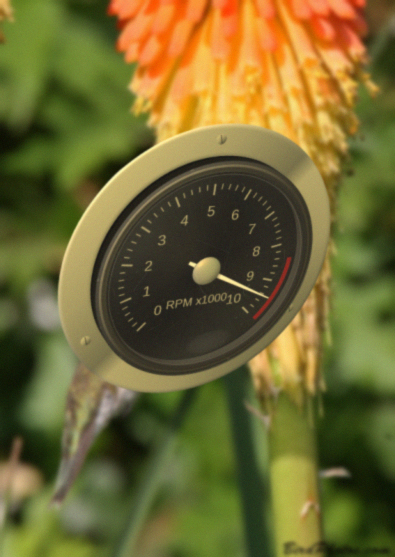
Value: 9400 rpm
